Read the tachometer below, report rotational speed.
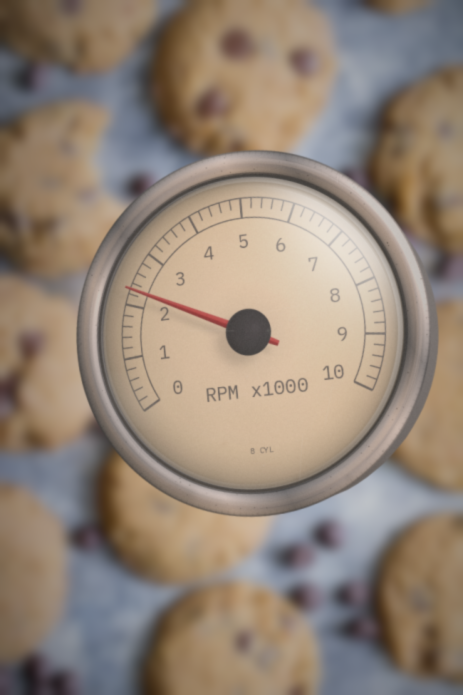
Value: 2300 rpm
